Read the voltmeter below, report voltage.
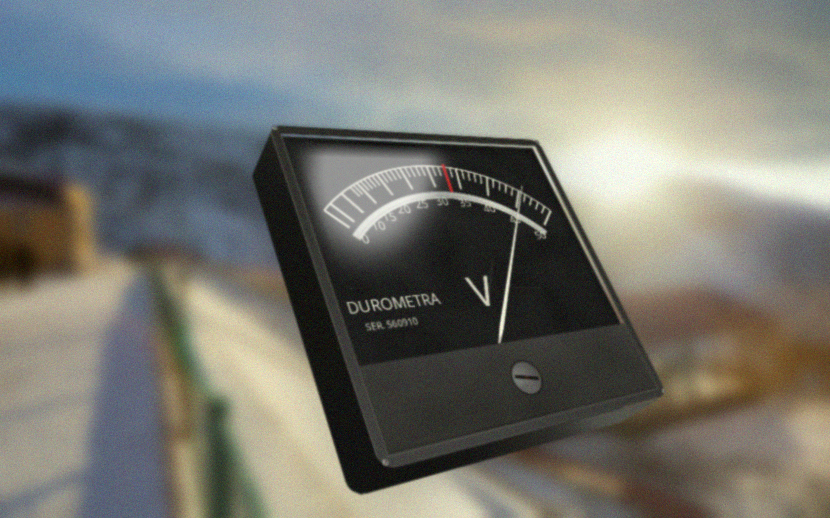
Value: 45 V
